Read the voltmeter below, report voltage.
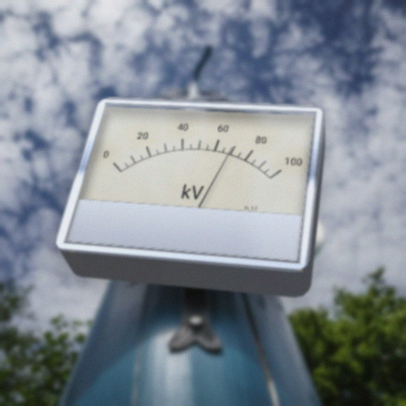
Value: 70 kV
